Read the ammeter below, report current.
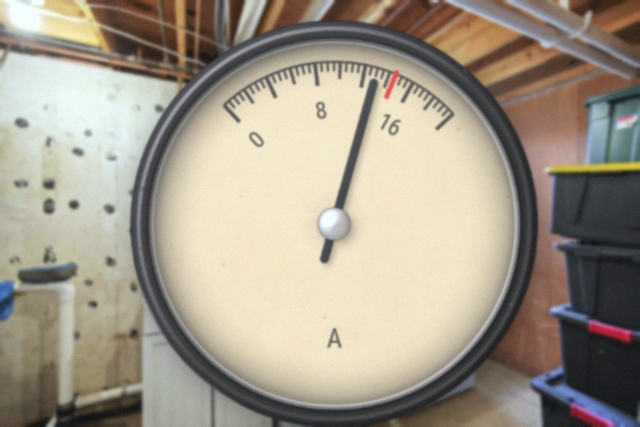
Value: 13 A
